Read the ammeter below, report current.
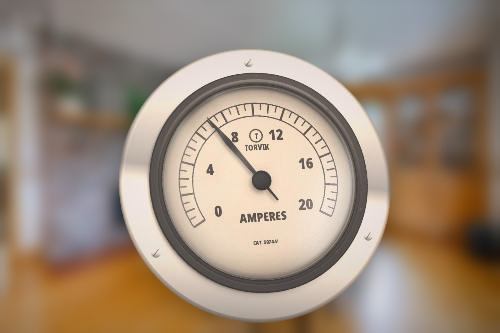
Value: 7 A
